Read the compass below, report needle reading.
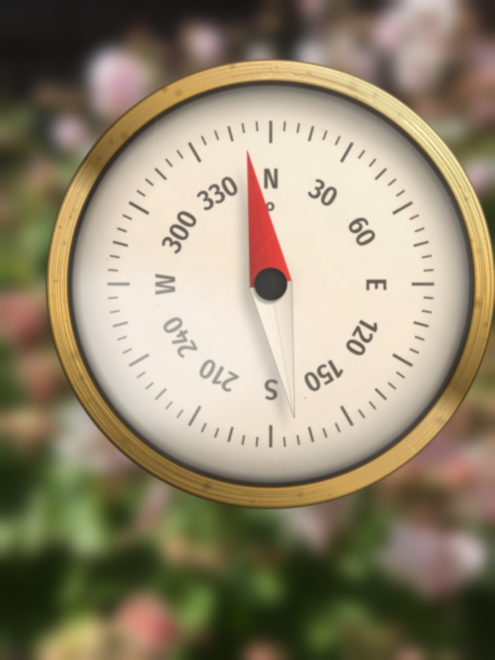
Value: 350 °
